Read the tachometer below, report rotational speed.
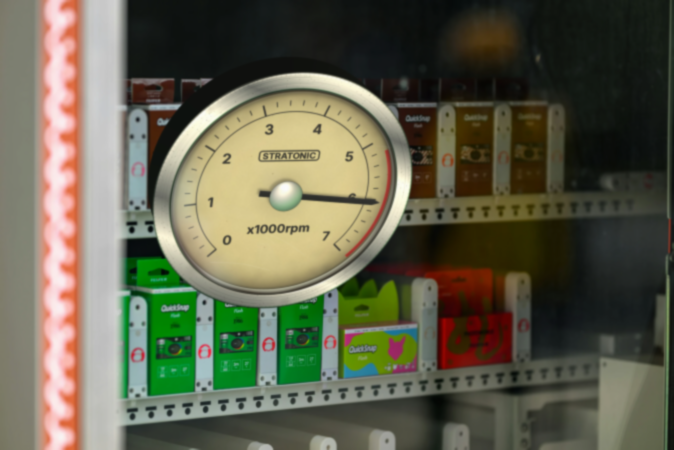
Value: 6000 rpm
